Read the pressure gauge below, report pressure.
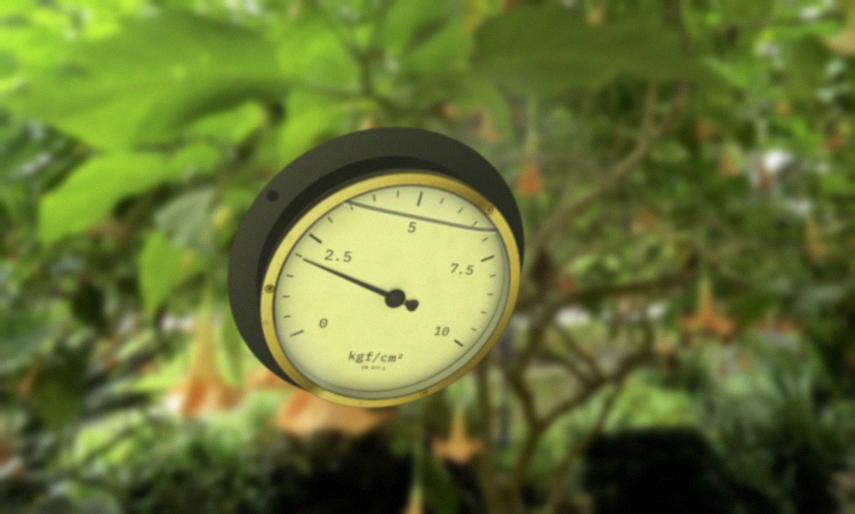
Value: 2 kg/cm²
